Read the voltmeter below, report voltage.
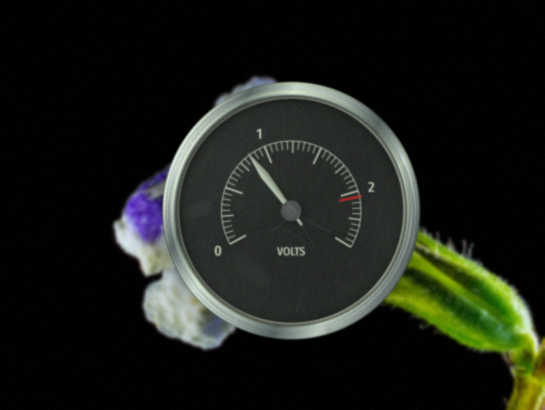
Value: 0.85 V
